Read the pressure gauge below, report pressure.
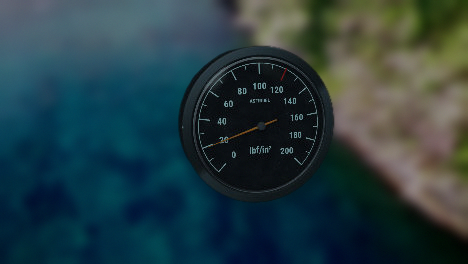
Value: 20 psi
